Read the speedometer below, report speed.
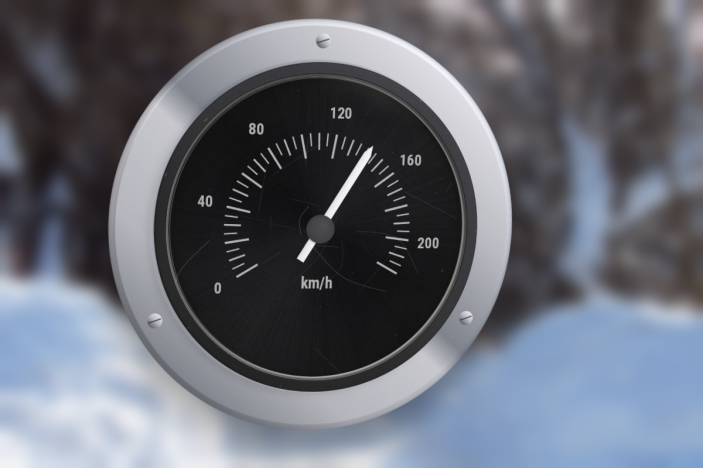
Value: 140 km/h
